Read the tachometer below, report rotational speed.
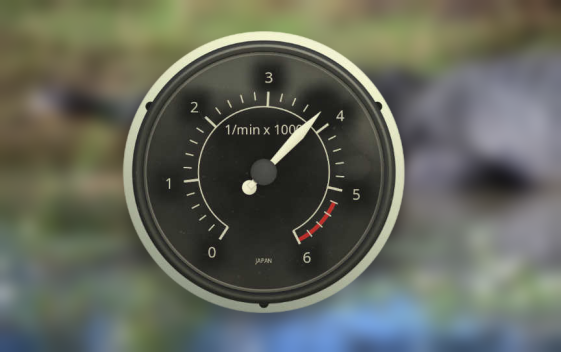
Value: 3800 rpm
